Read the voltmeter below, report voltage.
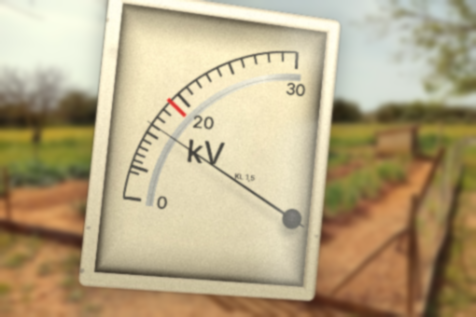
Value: 16 kV
